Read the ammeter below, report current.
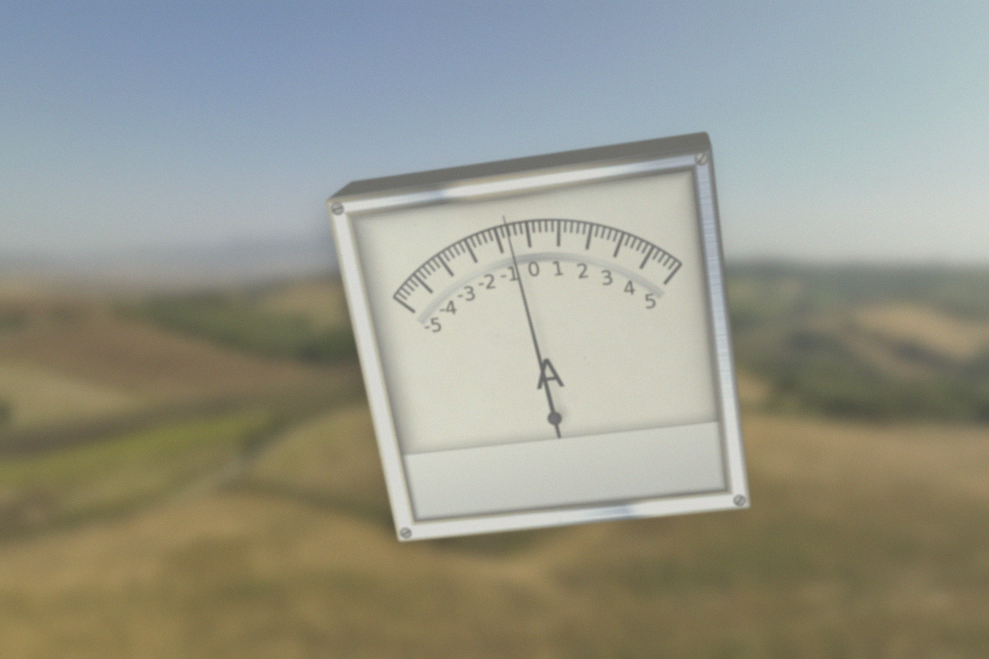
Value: -0.6 A
